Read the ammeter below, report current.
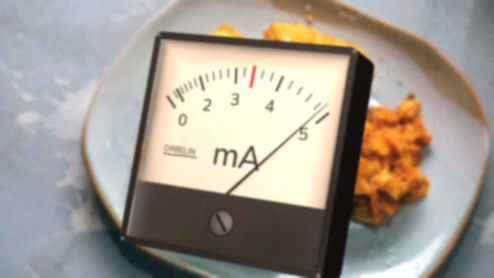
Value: 4.9 mA
